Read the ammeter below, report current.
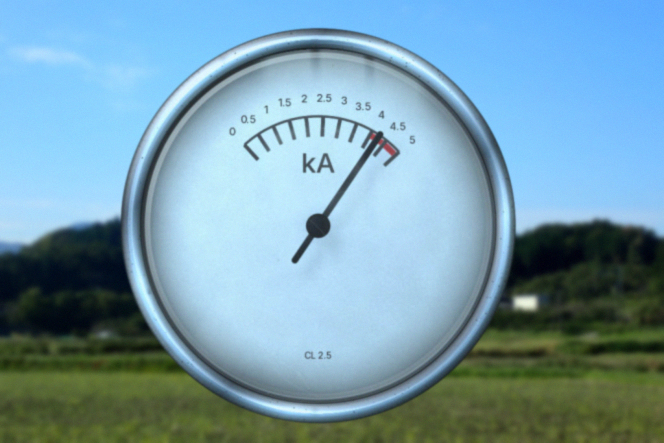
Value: 4.25 kA
